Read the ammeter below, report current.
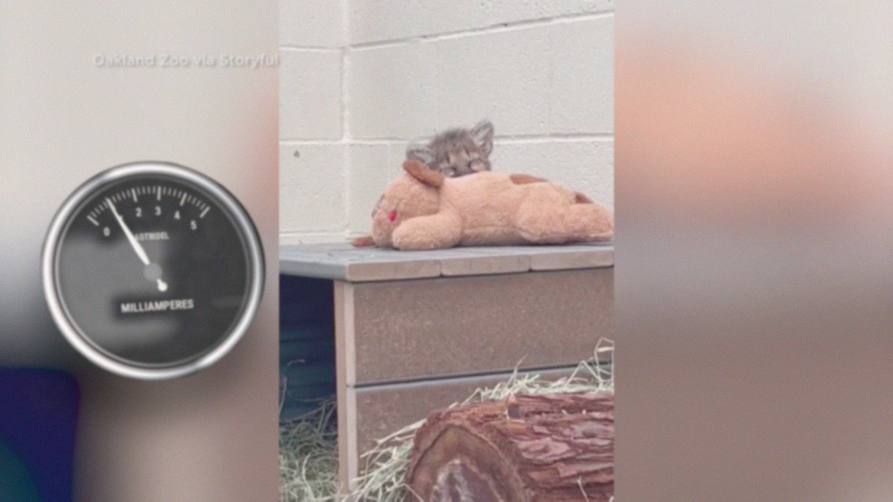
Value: 1 mA
